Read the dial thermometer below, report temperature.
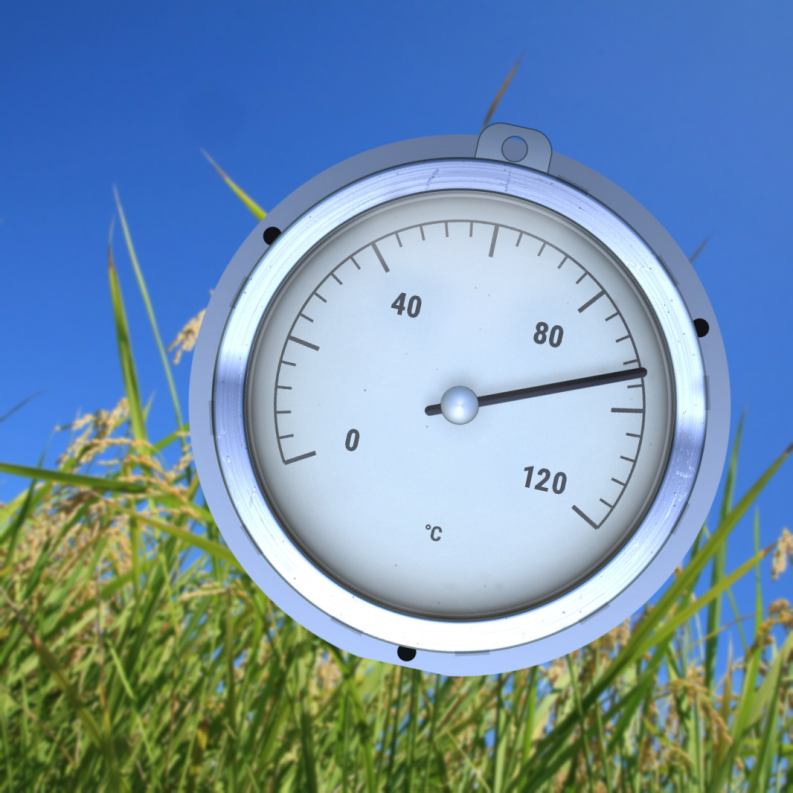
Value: 94 °C
